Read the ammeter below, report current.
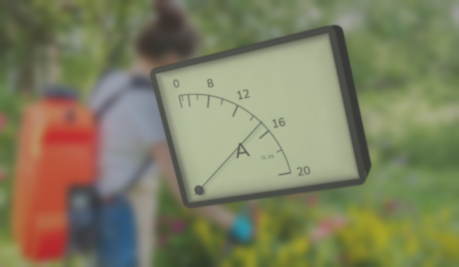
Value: 15 A
